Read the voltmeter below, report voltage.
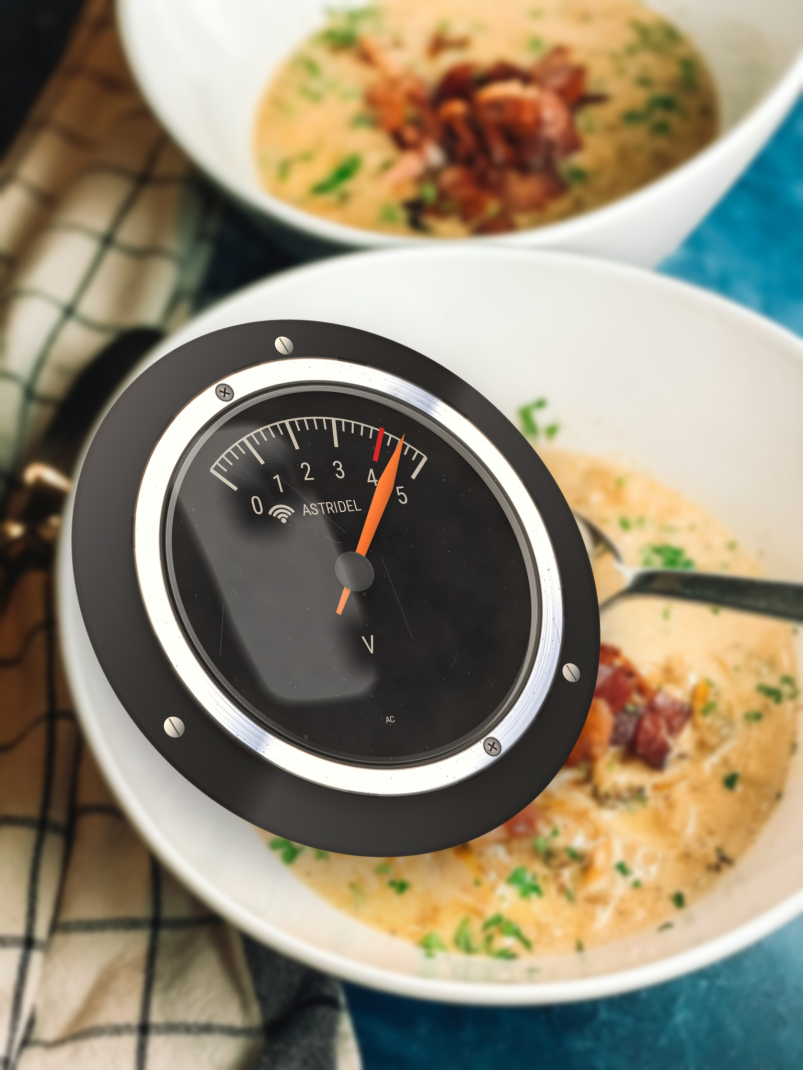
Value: 4.4 V
